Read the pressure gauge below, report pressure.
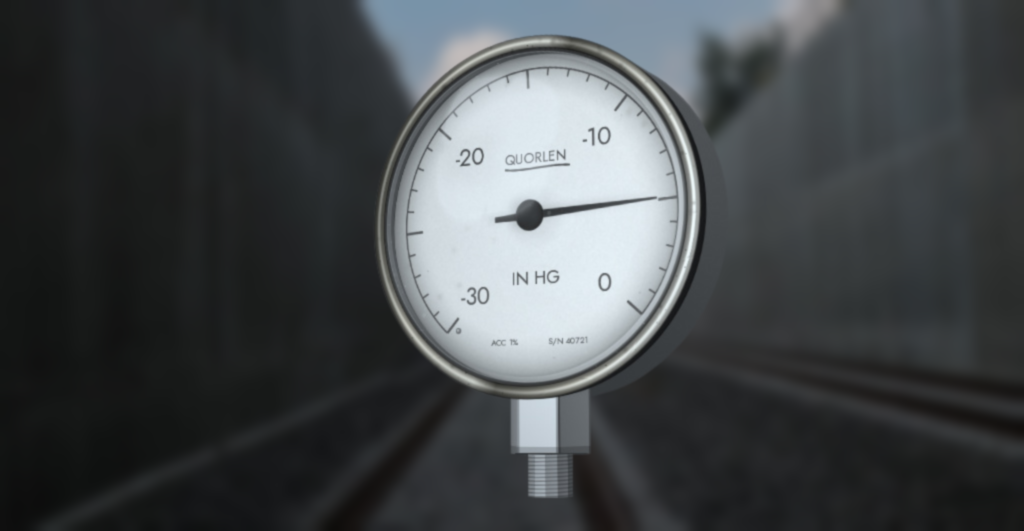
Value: -5 inHg
